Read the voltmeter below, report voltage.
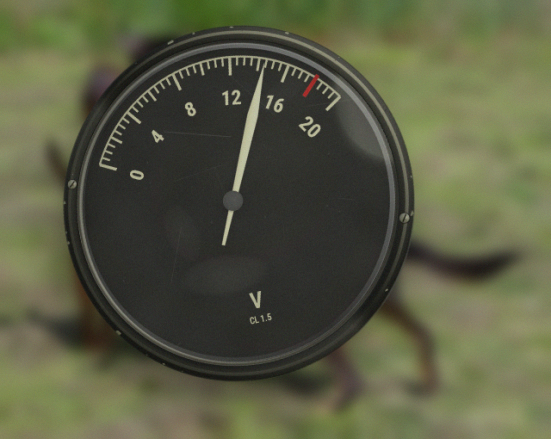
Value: 14.5 V
